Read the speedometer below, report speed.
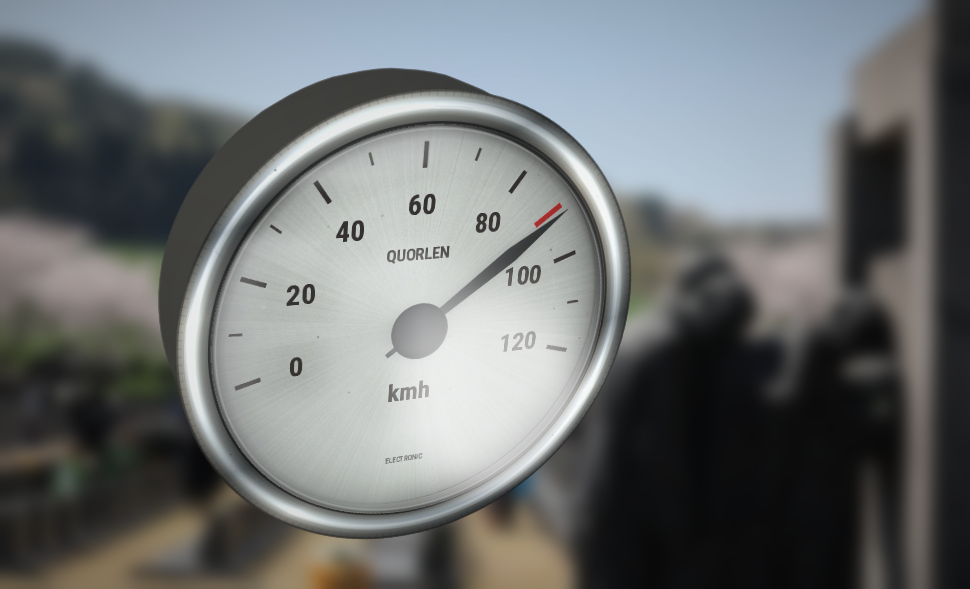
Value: 90 km/h
